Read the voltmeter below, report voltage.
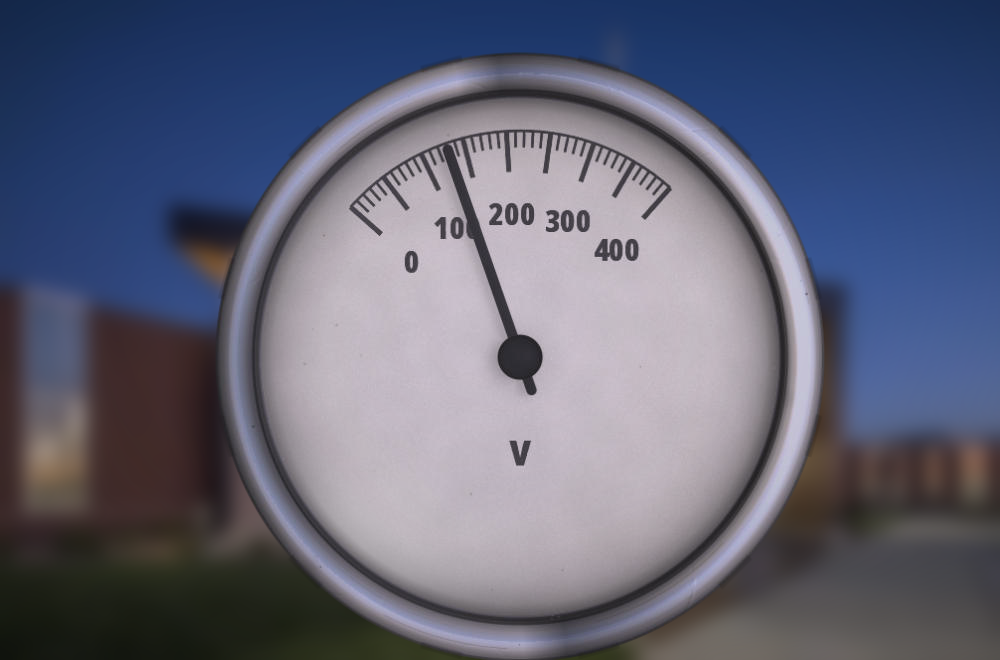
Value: 130 V
